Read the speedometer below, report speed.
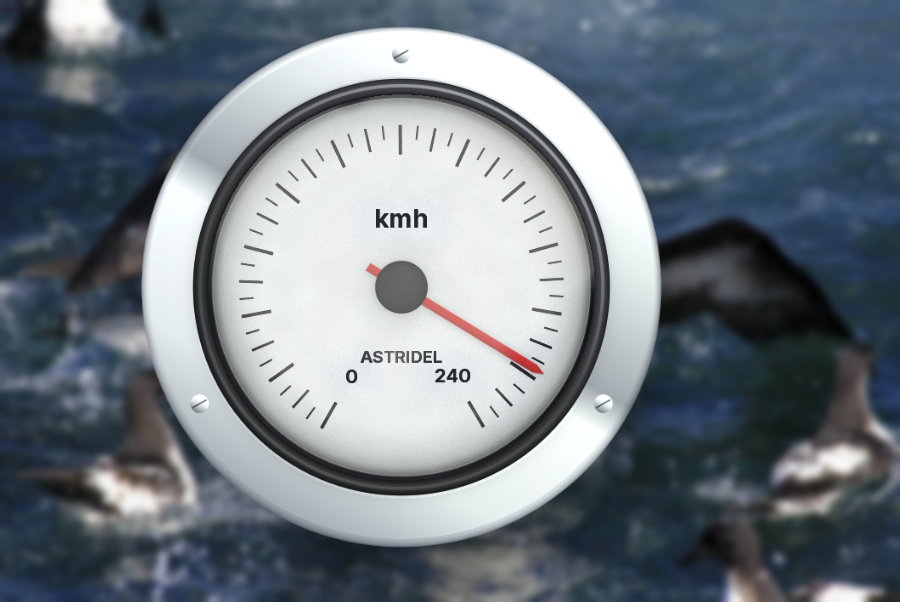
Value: 217.5 km/h
